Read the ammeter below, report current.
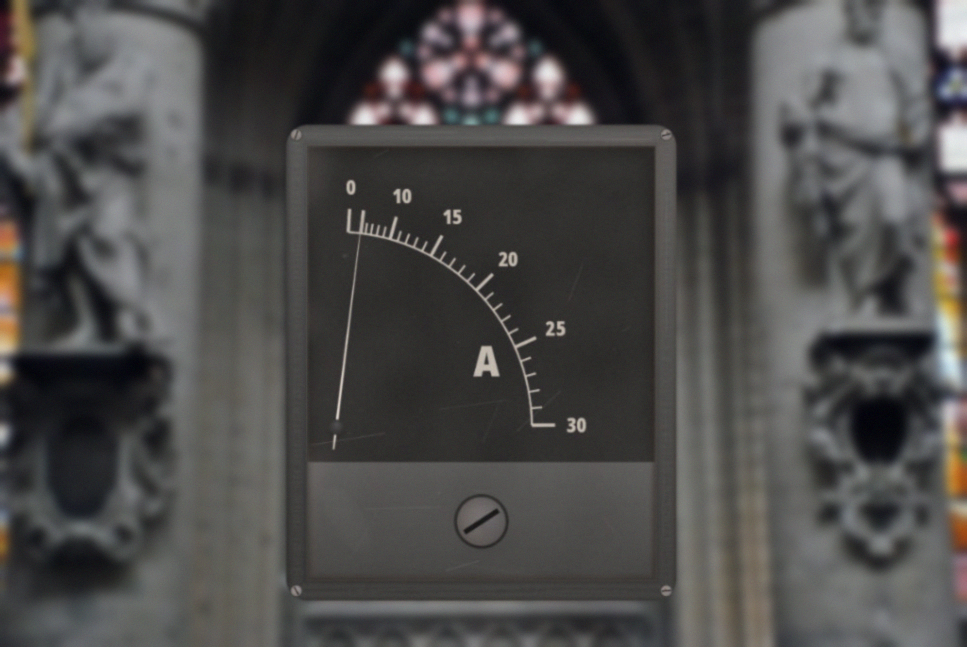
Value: 5 A
